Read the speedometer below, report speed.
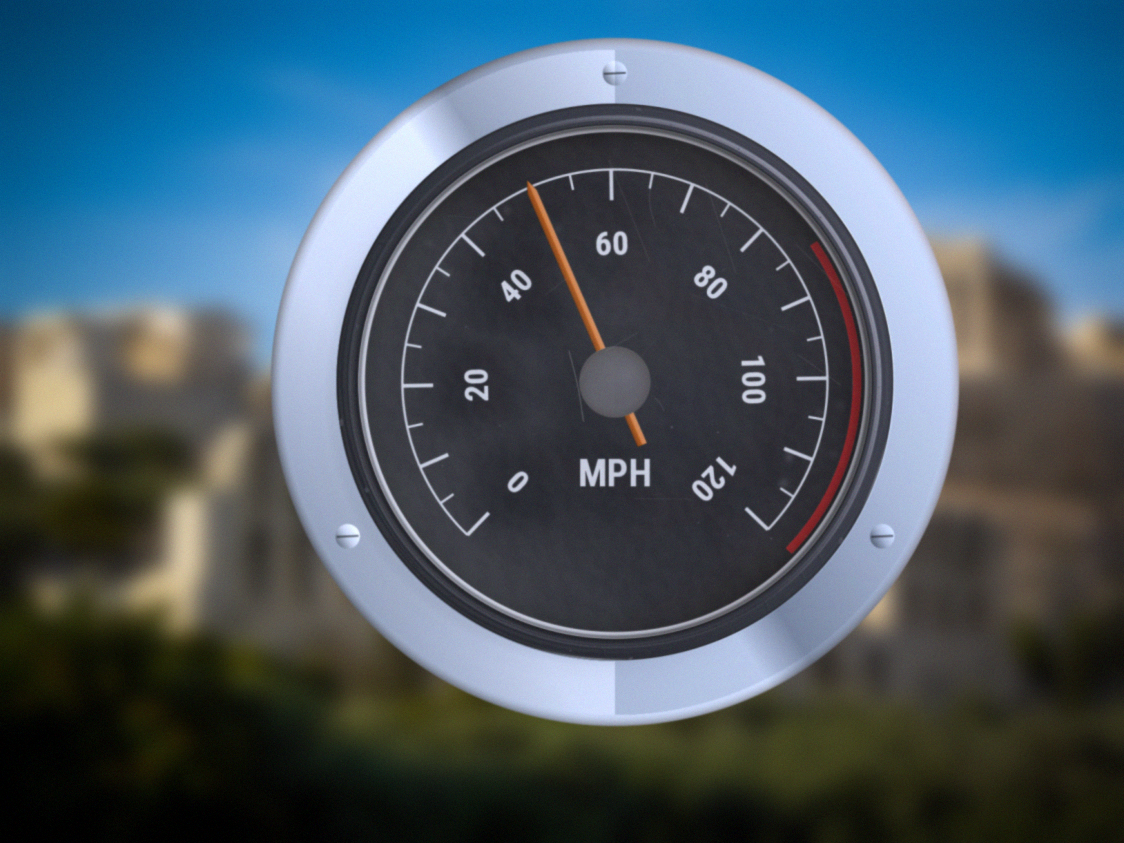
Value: 50 mph
